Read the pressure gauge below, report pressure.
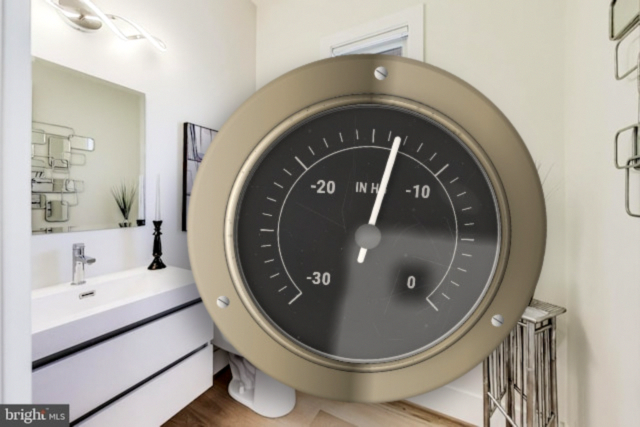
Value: -13.5 inHg
